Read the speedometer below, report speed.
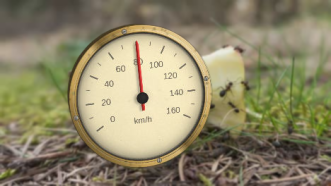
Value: 80 km/h
